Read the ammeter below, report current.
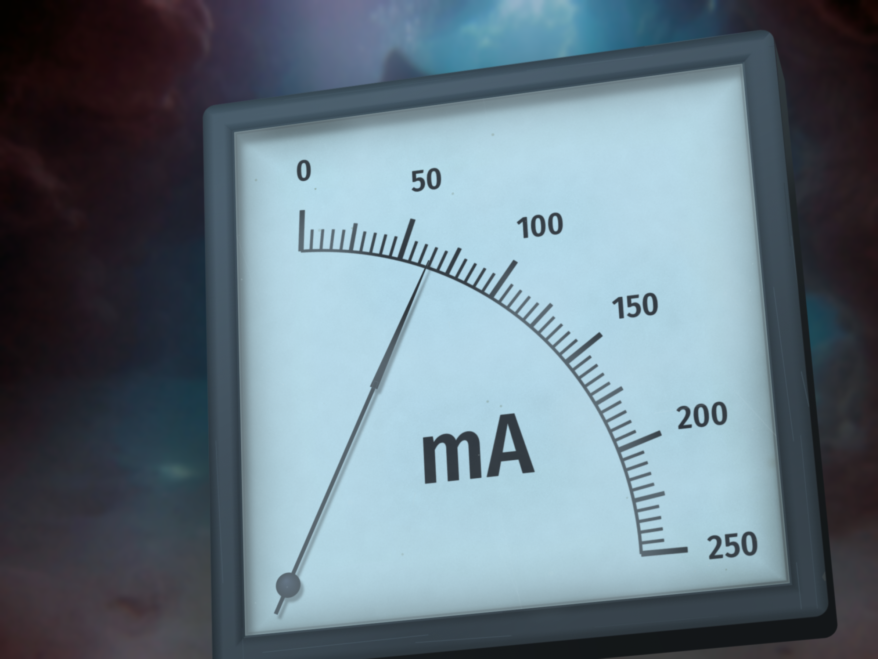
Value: 65 mA
